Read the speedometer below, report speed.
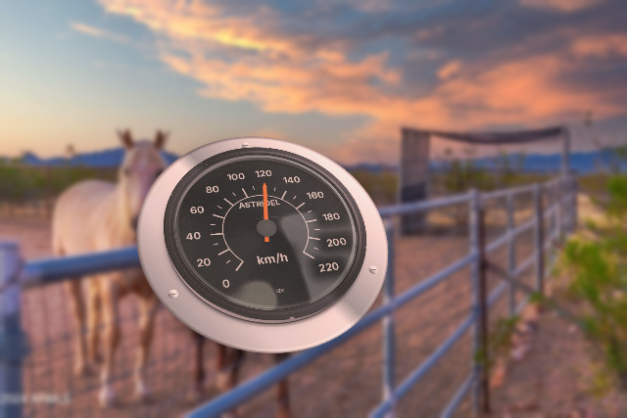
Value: 120 km/h
